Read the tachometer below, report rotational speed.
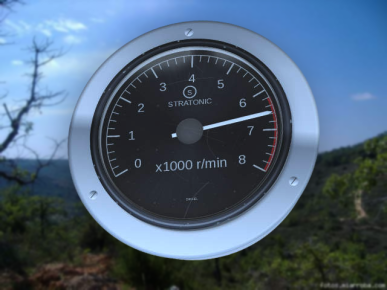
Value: 6600 rpm
